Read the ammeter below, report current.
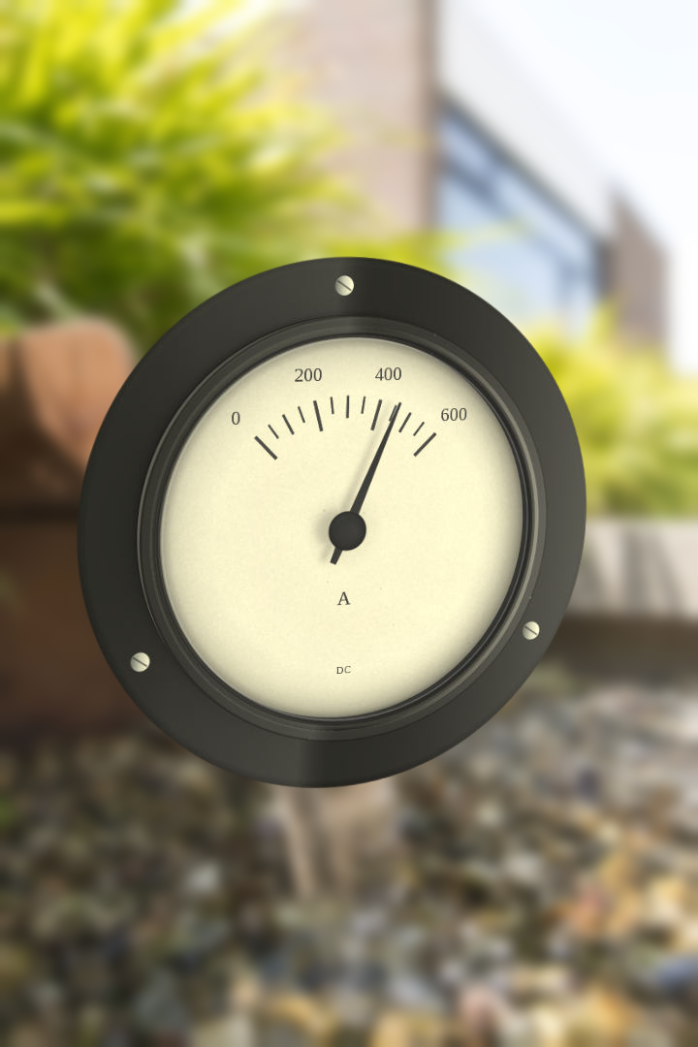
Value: 450 A
